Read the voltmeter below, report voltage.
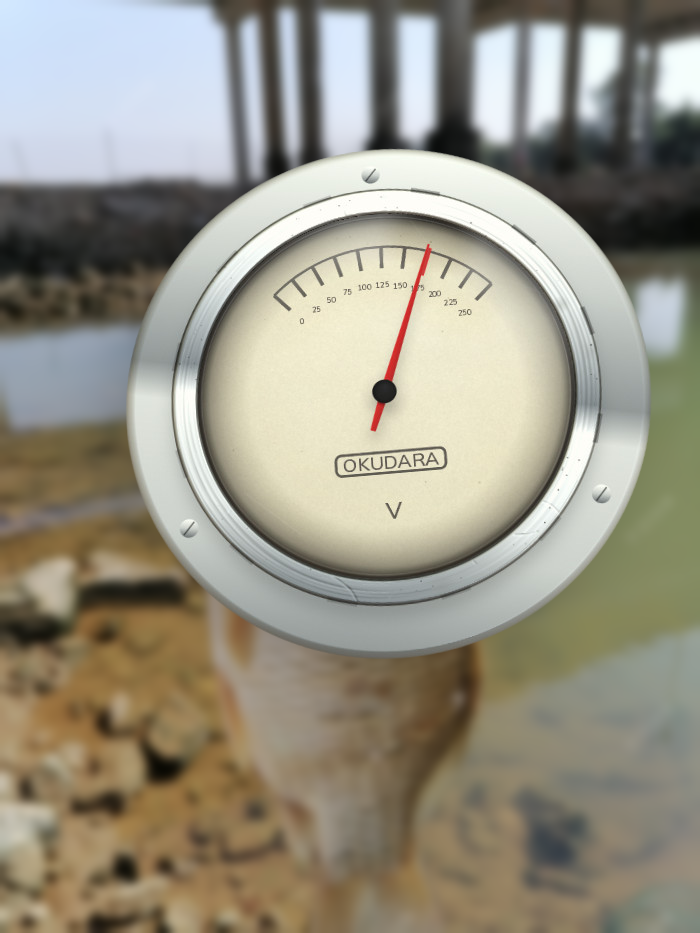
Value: 175 V
